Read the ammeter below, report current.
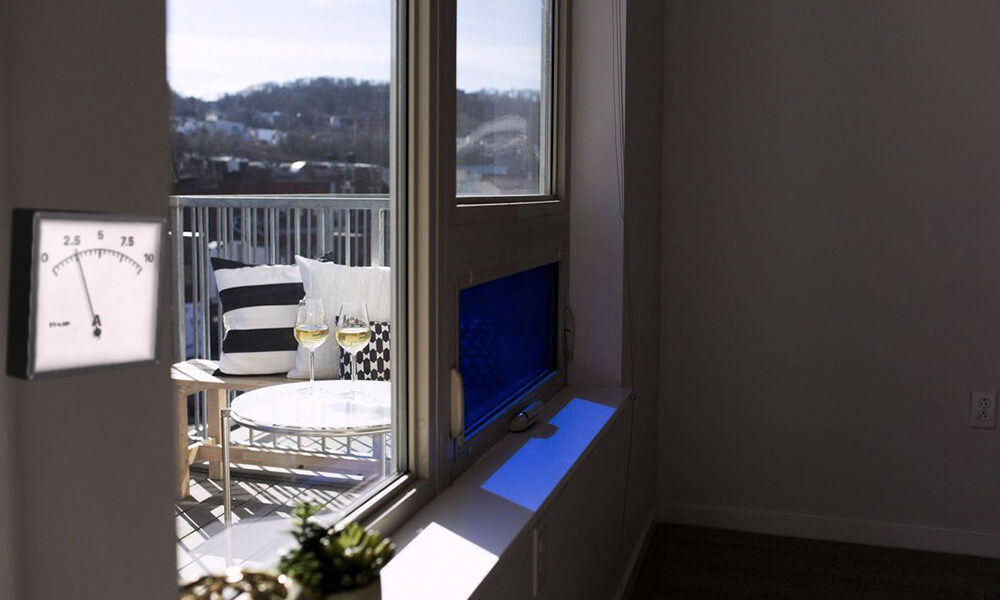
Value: 2.5 A
